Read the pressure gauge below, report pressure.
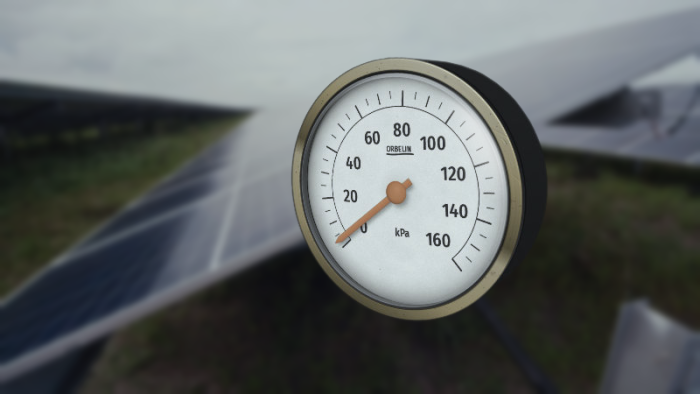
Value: 2.5 kPa
